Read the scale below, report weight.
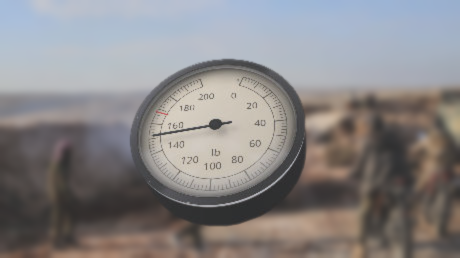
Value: 150 lb
